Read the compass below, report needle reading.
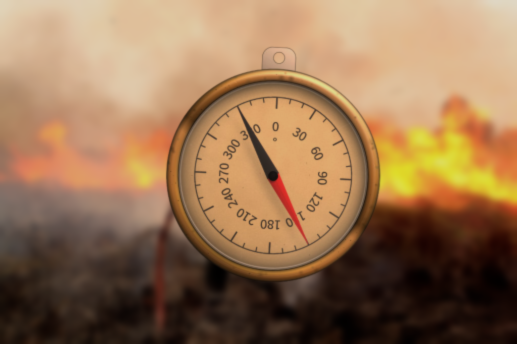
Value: 150 °
